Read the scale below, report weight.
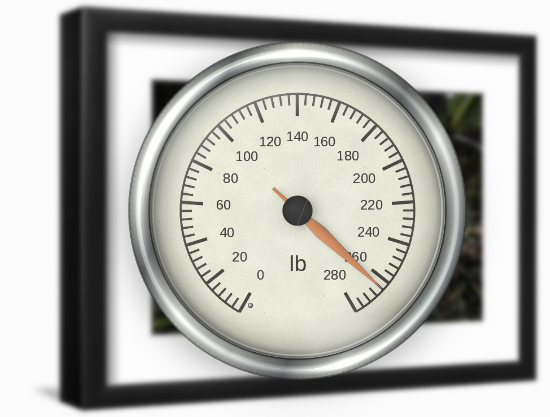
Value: 264 lb
